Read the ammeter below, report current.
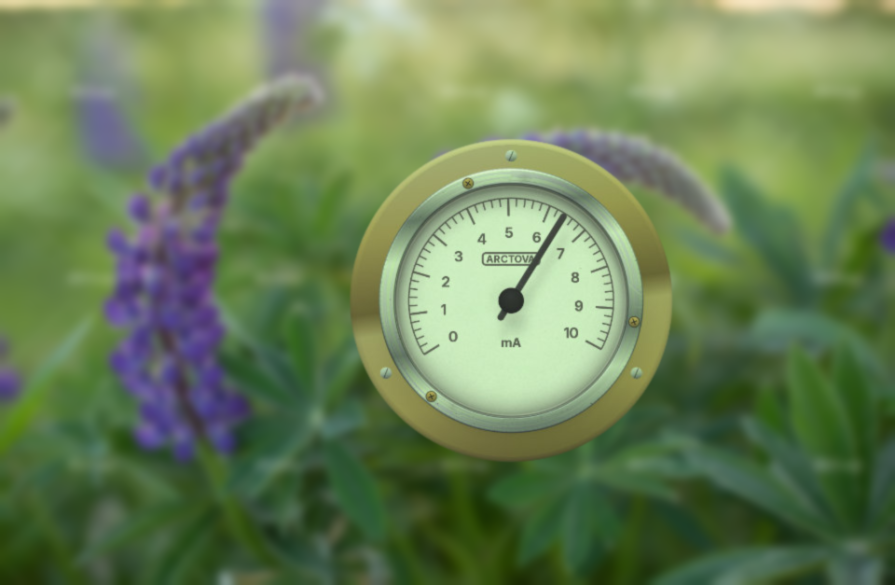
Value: 6.4 mA
